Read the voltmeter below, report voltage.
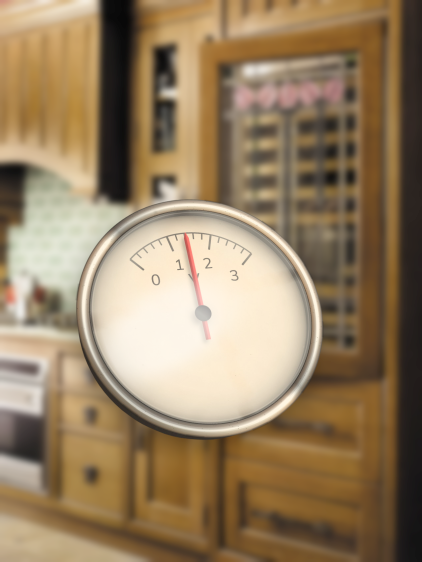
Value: 1.4 V
